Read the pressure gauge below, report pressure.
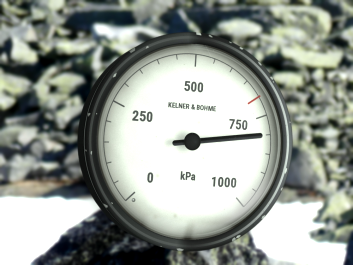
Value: 800 kPa
